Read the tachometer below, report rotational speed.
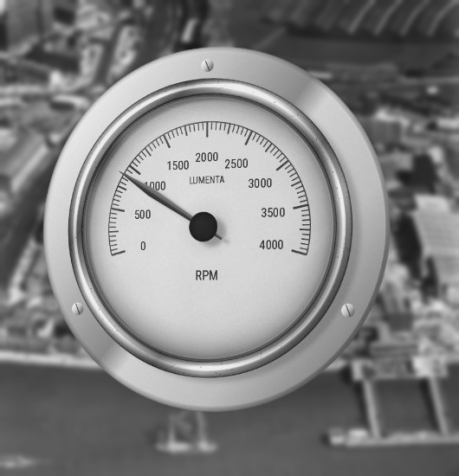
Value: 900 rpm
